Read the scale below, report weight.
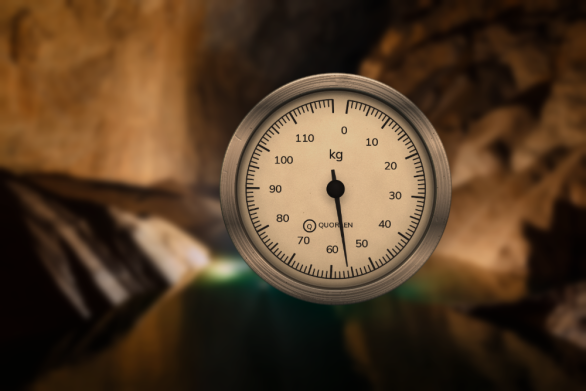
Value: 56 kg
